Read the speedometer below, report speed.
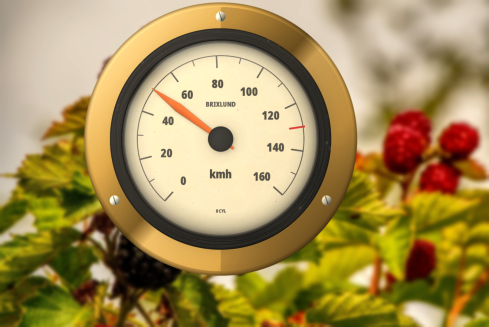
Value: 50 km/h
